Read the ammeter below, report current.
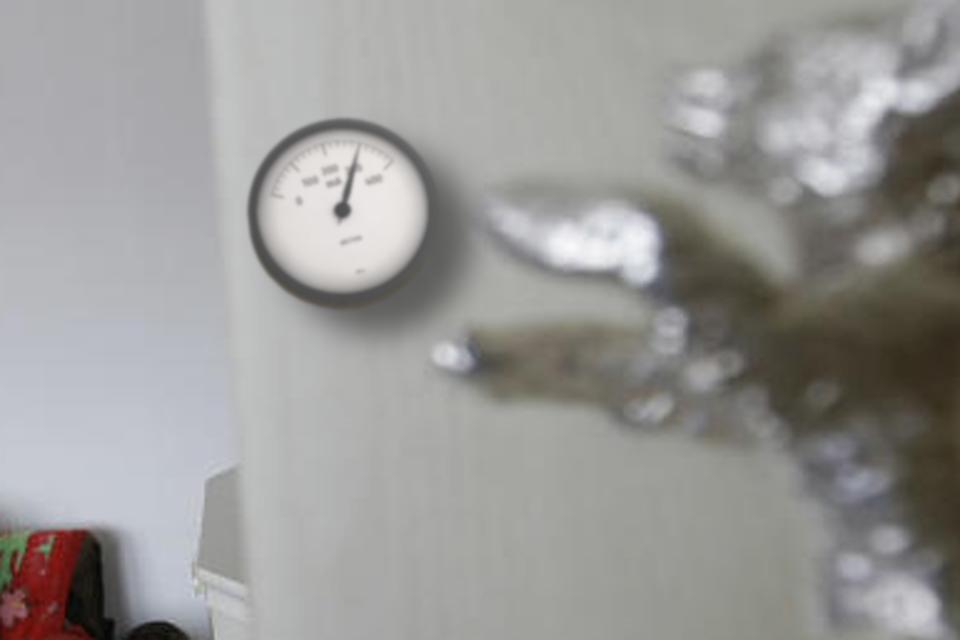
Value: 300 mA
